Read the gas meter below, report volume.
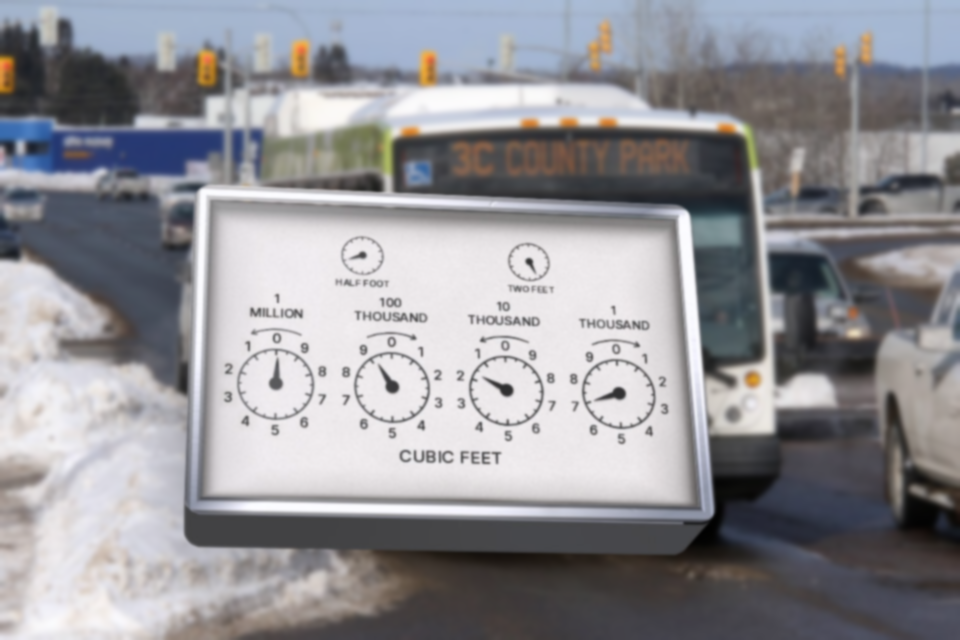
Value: 991700 ft³
